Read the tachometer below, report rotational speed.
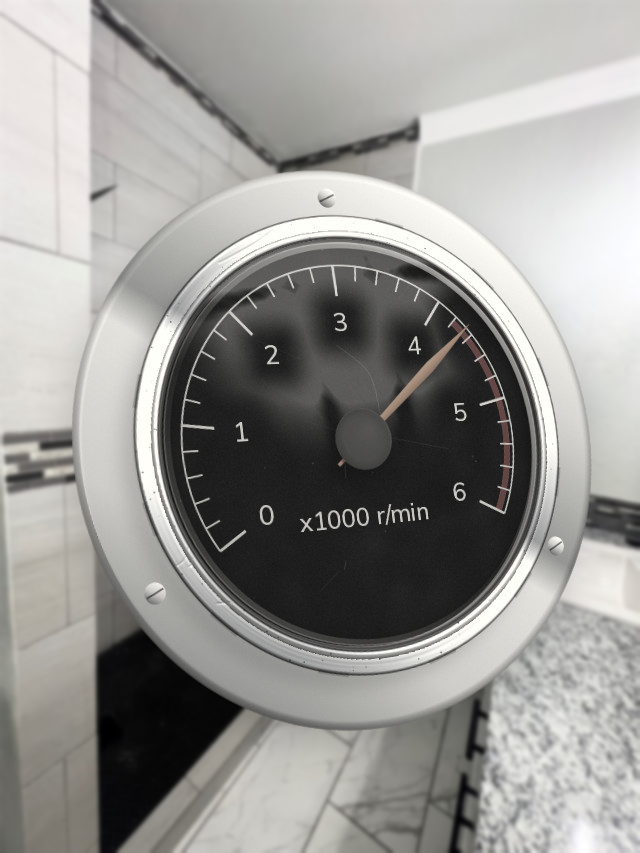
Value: 4300 rpm
